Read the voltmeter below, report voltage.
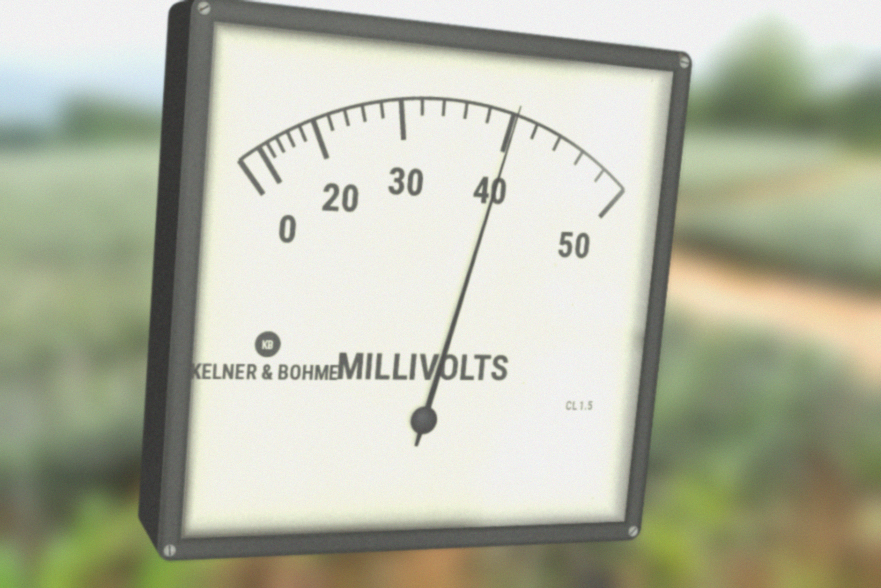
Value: 40 mV
